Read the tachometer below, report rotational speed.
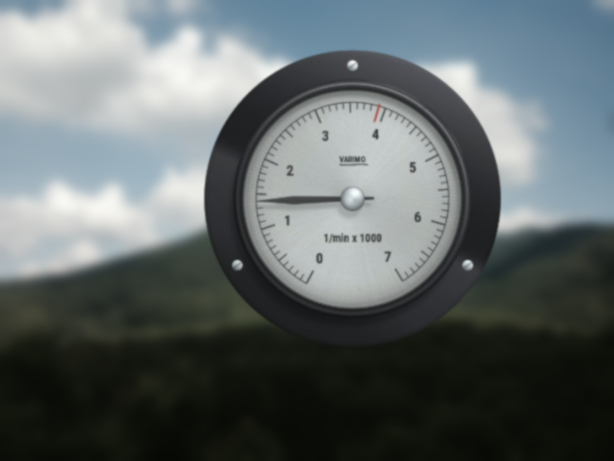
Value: 1400 rpm
